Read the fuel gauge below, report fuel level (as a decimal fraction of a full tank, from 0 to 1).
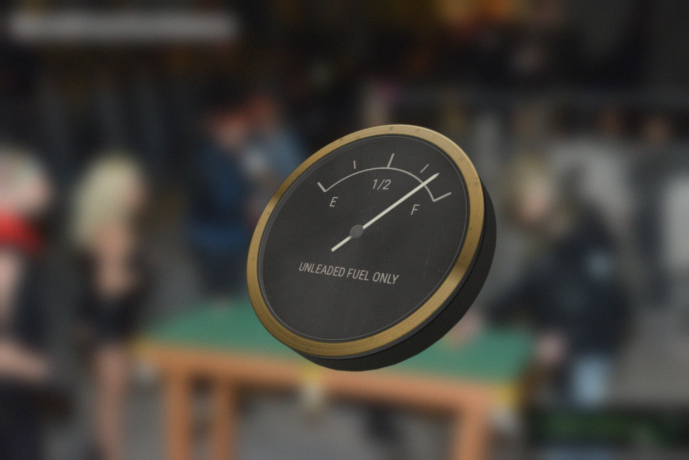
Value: 0.875
